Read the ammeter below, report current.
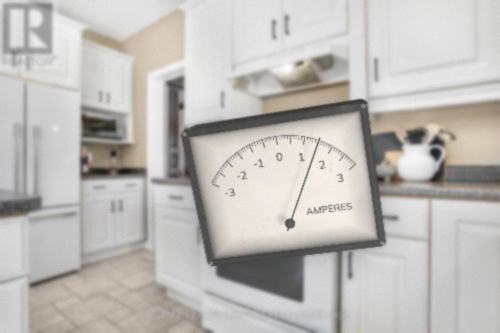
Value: 1.5 A
